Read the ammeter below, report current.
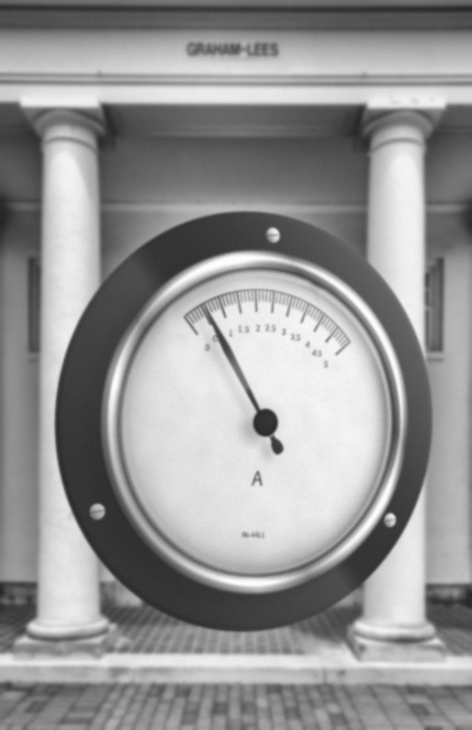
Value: 0.5 A
